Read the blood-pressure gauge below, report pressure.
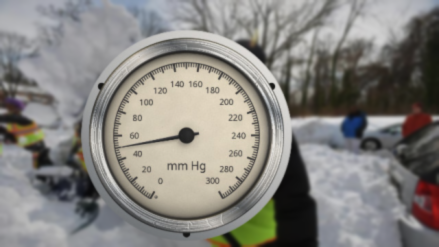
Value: 50 mmHg
